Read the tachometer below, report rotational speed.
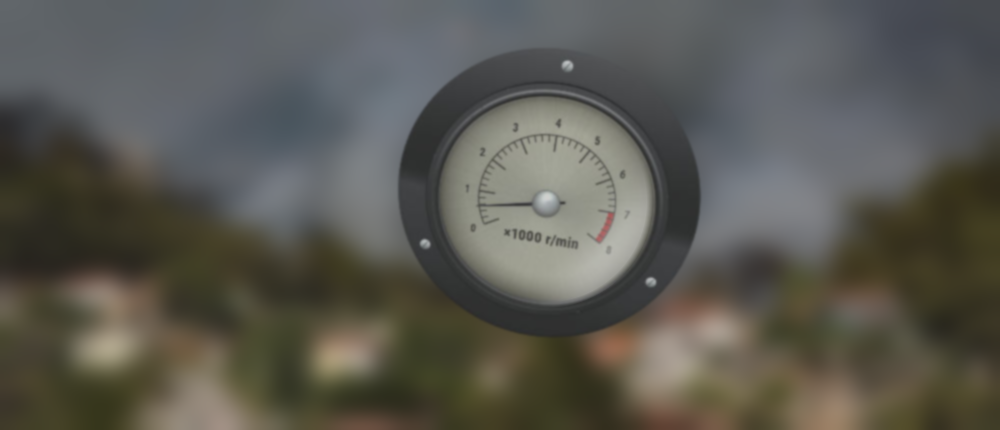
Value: 600 rpm
